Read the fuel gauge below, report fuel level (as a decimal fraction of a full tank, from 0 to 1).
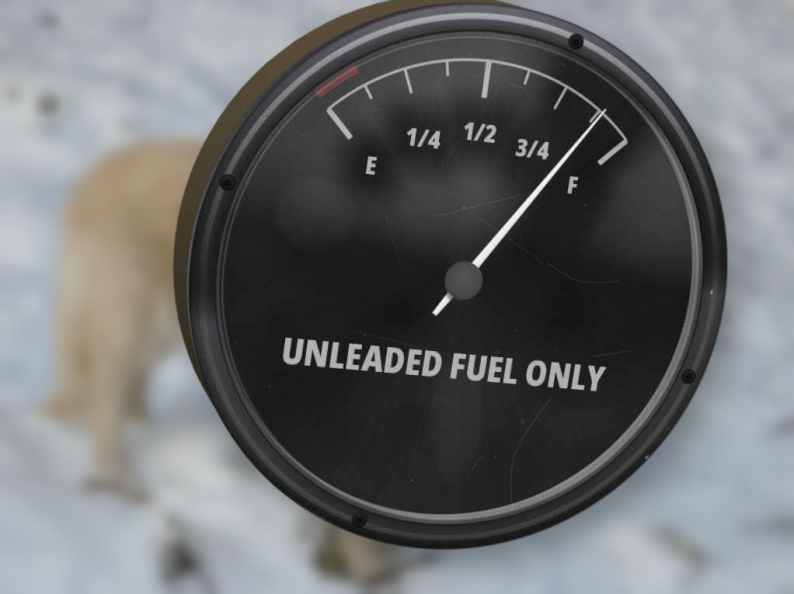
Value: 0.875
